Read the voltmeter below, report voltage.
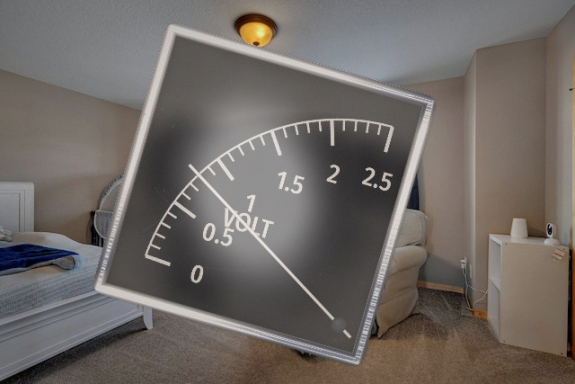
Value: 0.8 V
